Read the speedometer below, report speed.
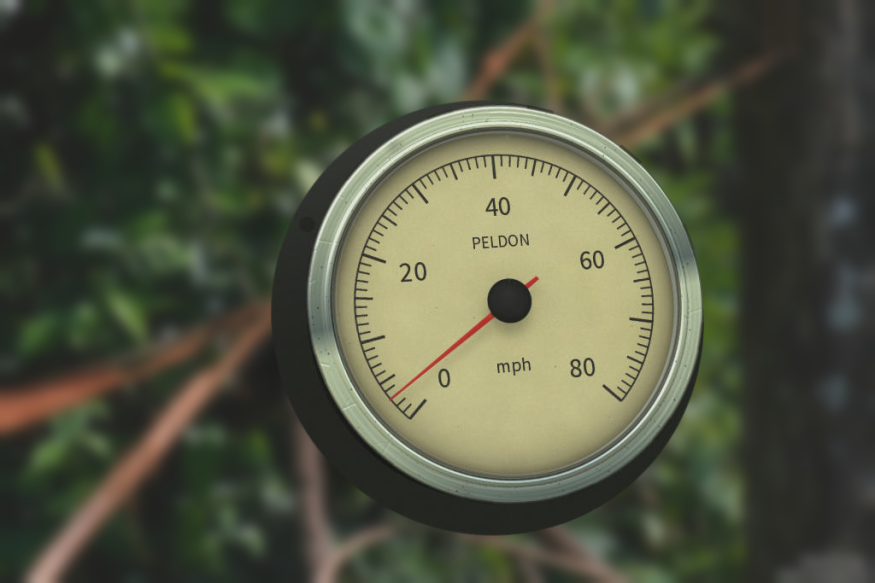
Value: 3 mph
